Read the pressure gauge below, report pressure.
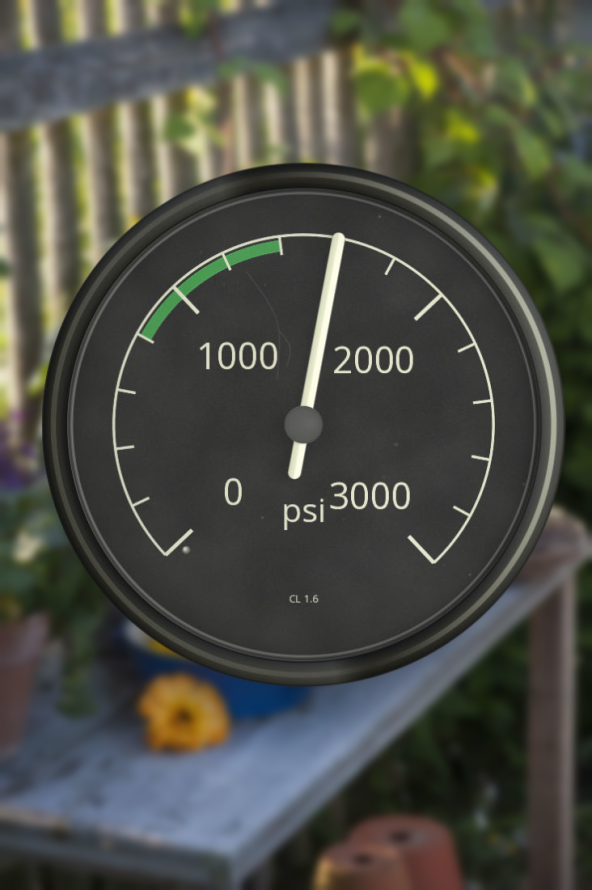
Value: 1600 psi
